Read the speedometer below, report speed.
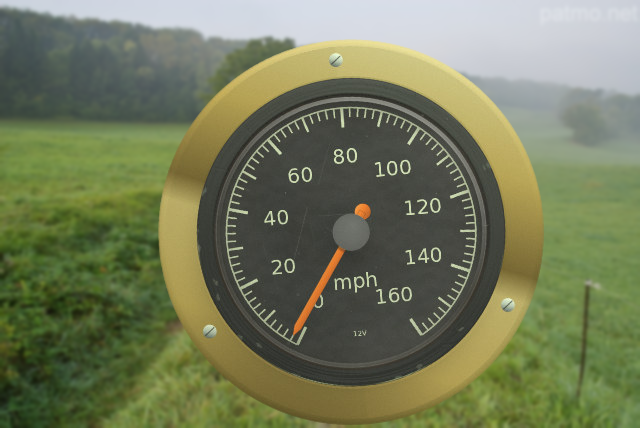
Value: 2 mph
